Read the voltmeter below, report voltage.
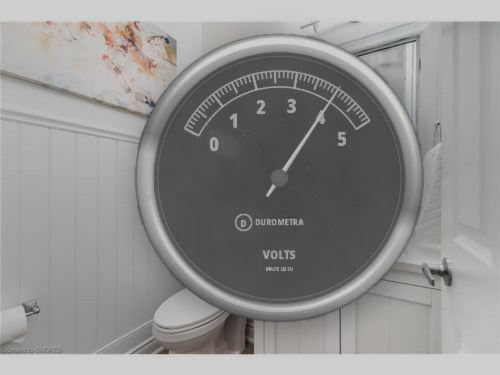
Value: 4 V
